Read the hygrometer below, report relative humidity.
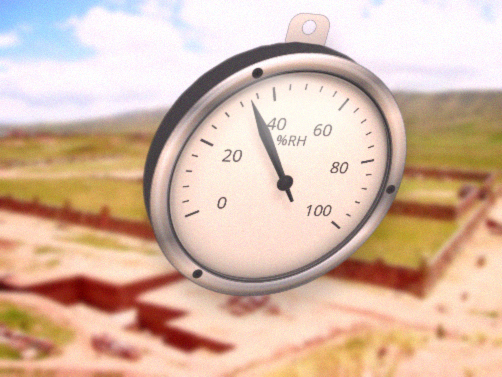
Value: 34 %
